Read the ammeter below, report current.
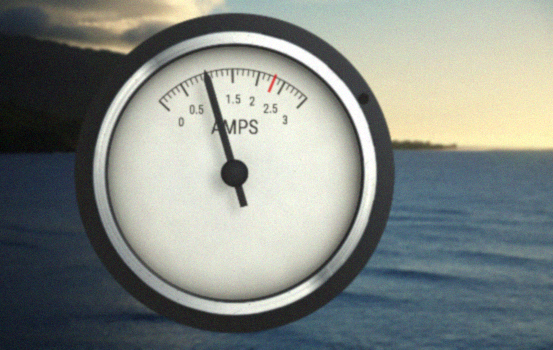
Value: 1 A
